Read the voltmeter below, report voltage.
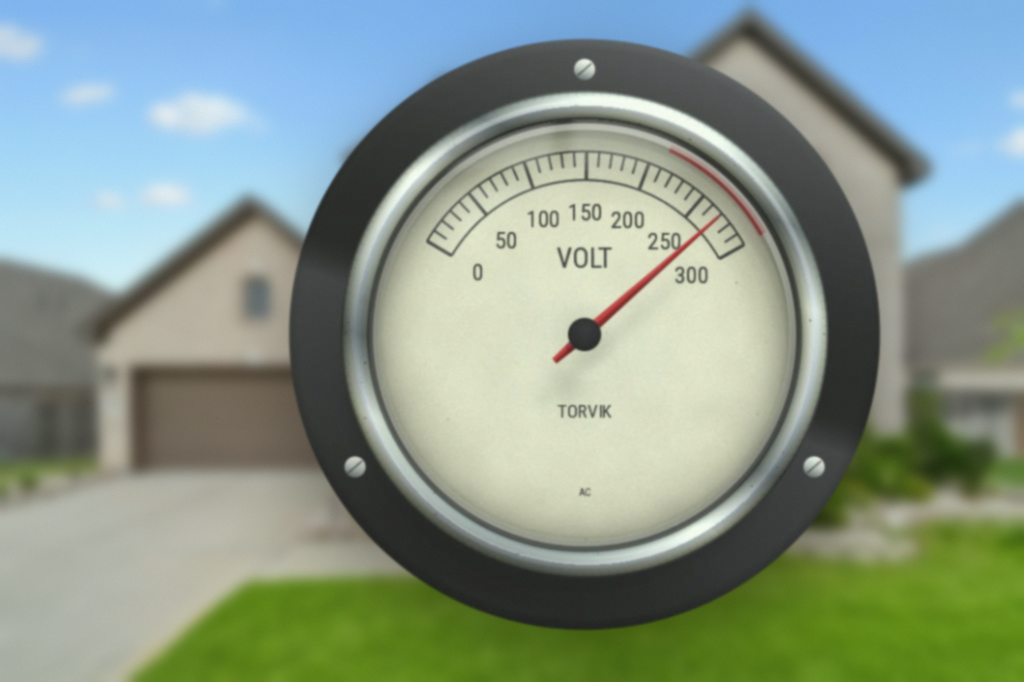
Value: 270 V
